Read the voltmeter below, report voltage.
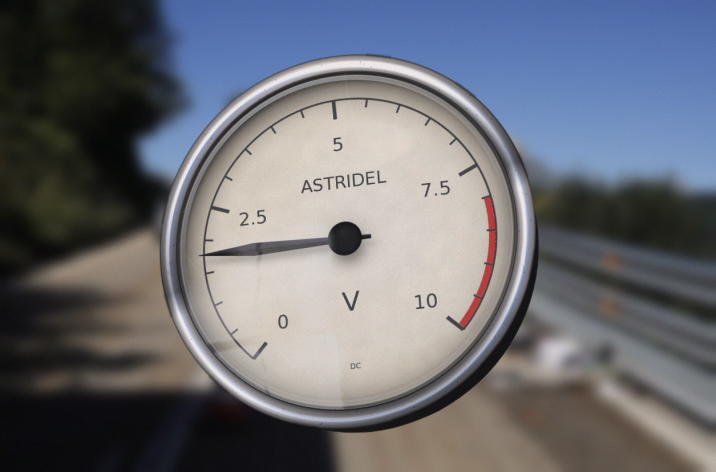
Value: 1.75 V
